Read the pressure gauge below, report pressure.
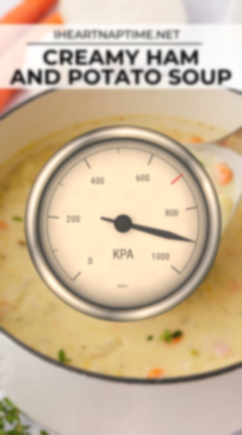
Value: 900 kPa
